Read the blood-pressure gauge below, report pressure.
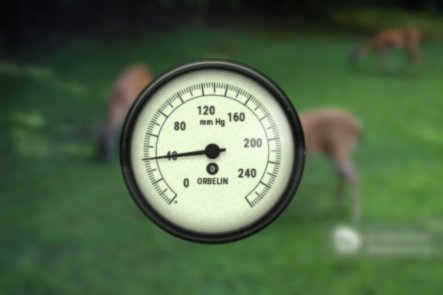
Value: 40 mmHg
